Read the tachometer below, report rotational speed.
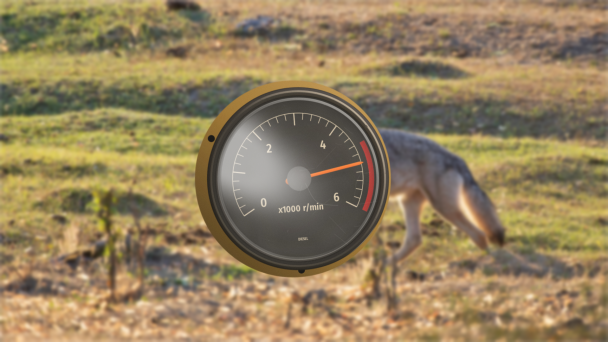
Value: 5000 rpm
